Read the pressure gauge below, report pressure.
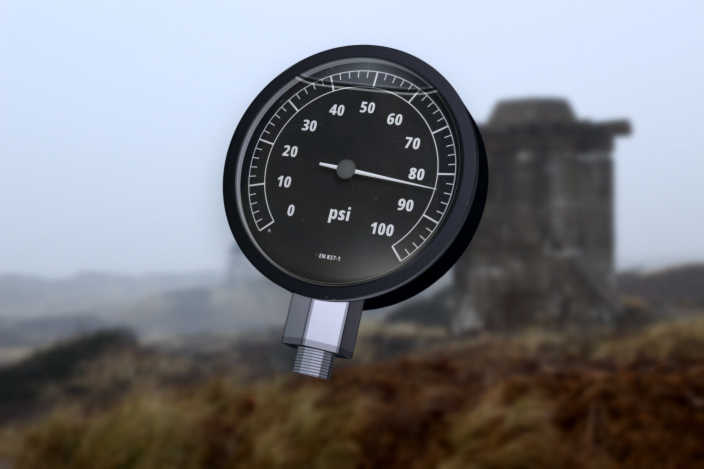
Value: 84 psi
